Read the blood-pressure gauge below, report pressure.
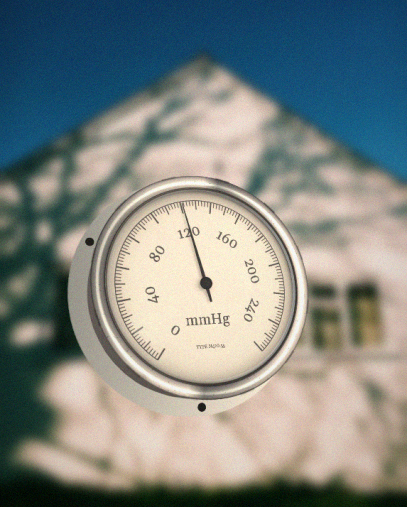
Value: 120 mmHg
